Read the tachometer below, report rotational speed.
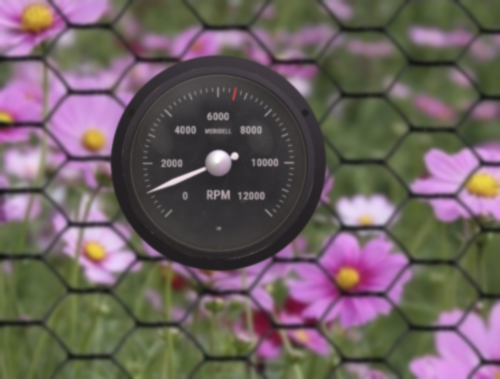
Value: 1000 rpm
